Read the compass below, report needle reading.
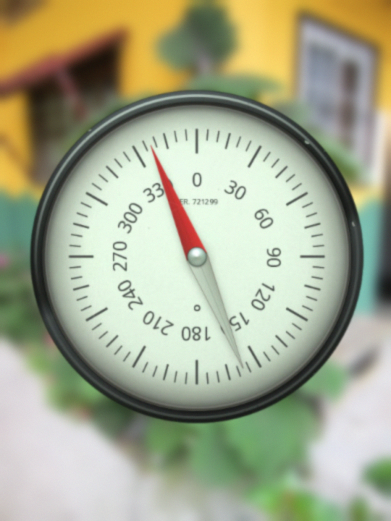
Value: 337.5 °
